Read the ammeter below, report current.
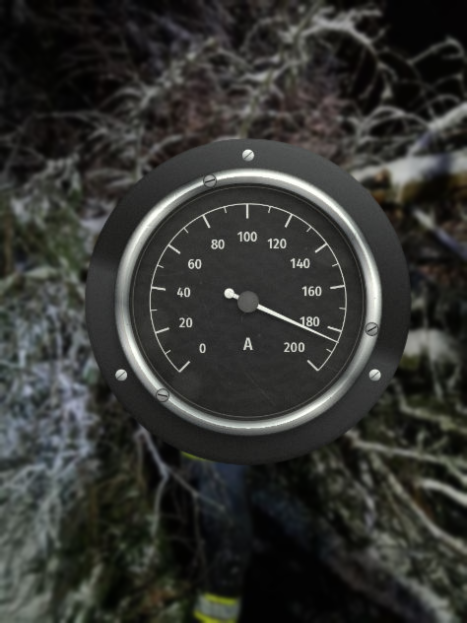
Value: 185 A
